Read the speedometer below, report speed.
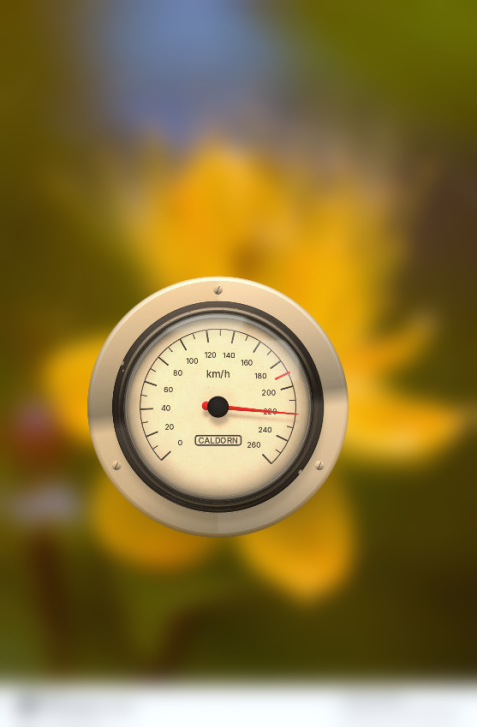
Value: 220 km/h
